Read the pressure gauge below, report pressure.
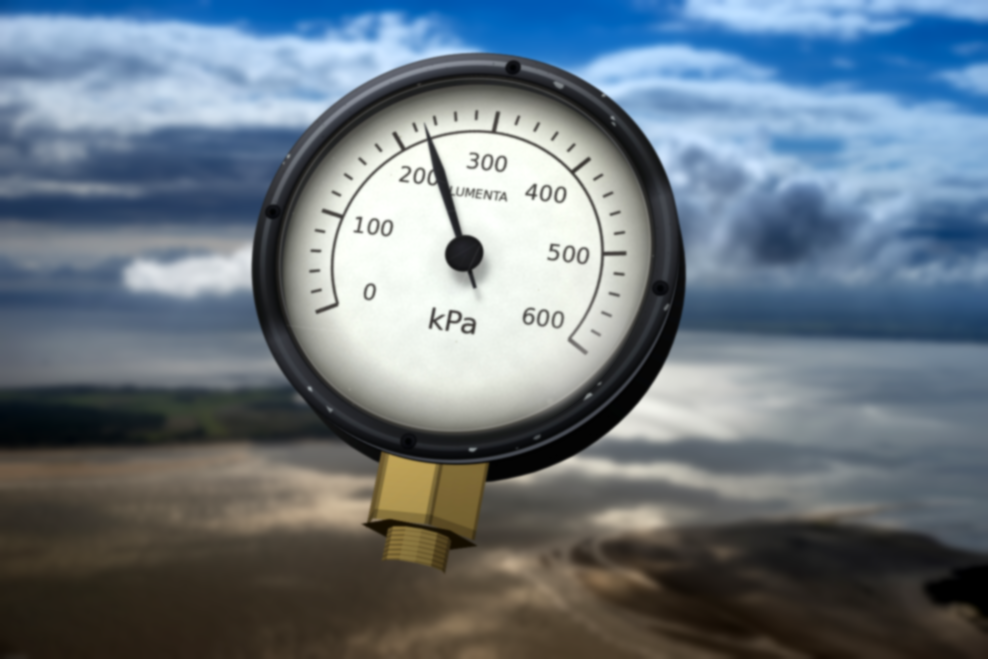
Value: 230 kPa
